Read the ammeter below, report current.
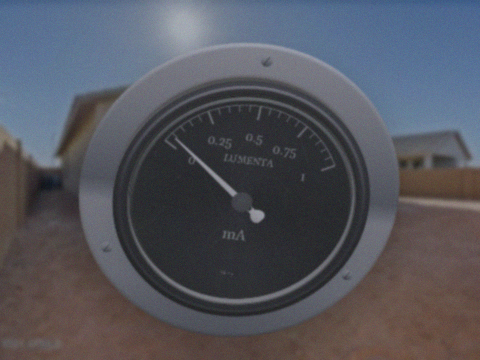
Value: 0.05 mA
